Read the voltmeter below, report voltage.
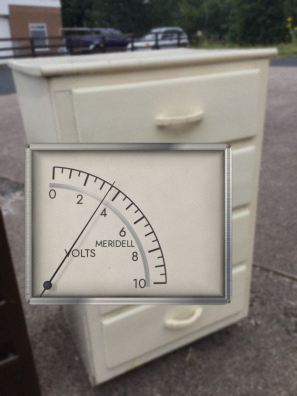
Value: 3.5 V
